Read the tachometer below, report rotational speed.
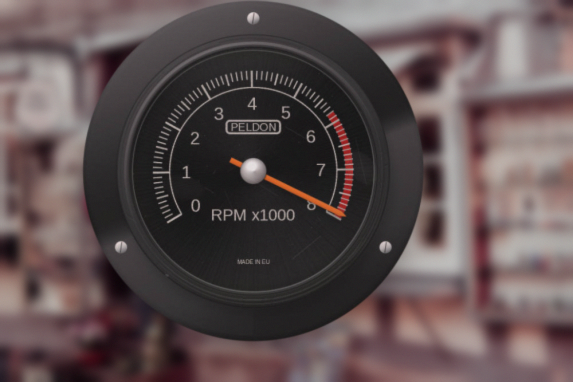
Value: 7900 rpm
